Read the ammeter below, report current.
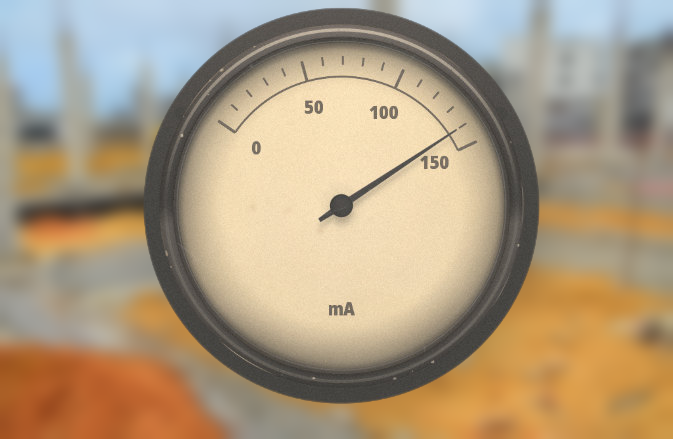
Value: 140 mA
